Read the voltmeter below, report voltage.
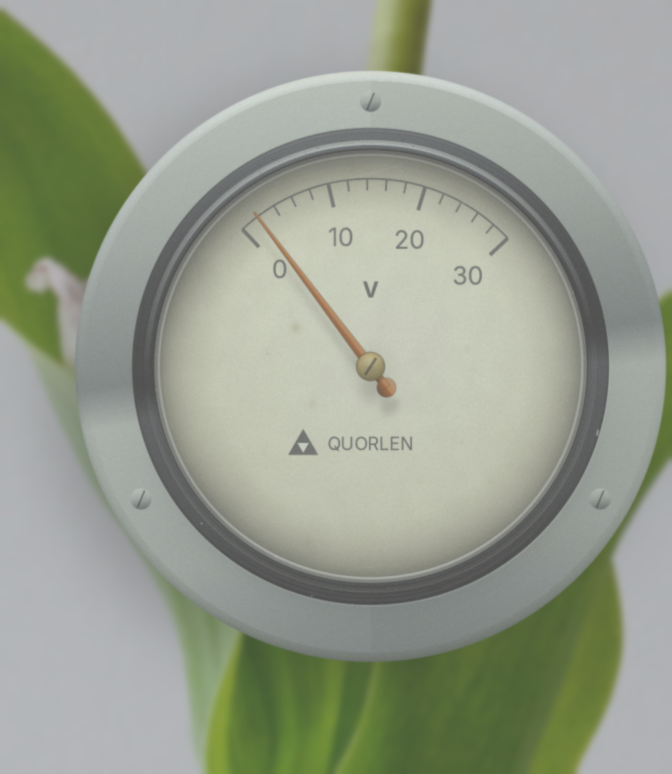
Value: 2 V
